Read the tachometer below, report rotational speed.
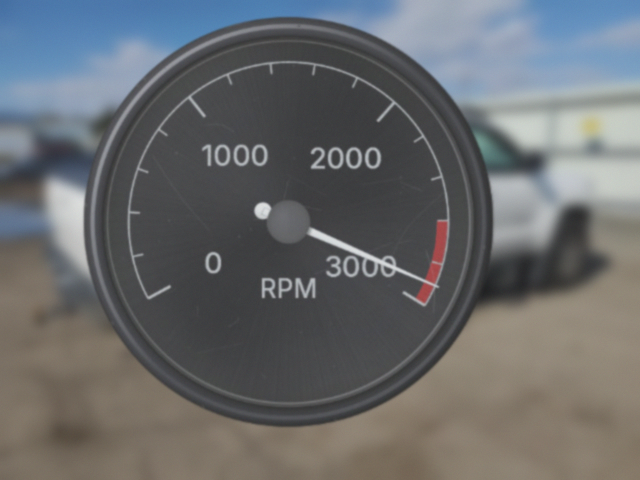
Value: 2900 rpm
